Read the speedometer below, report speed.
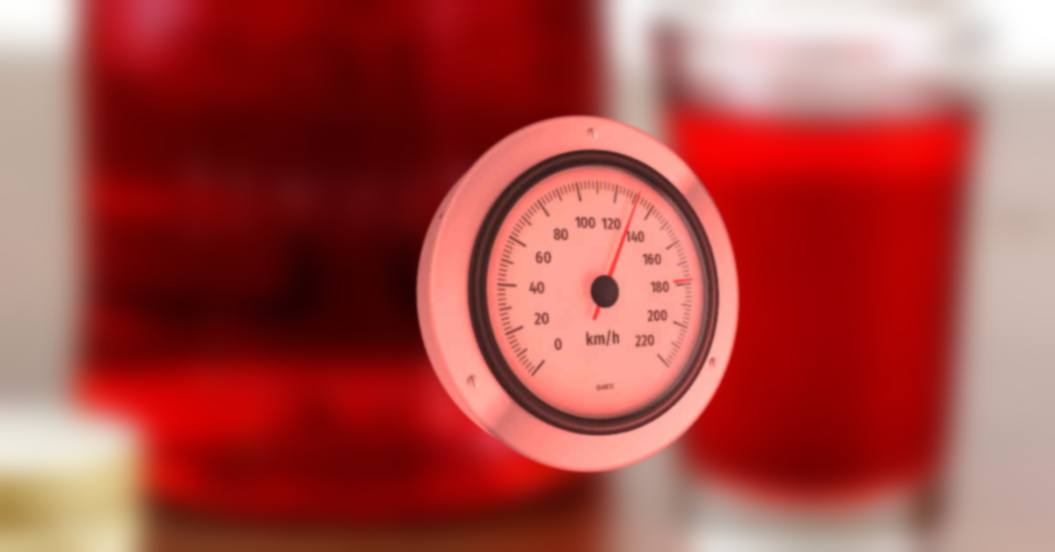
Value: 130 km/h
